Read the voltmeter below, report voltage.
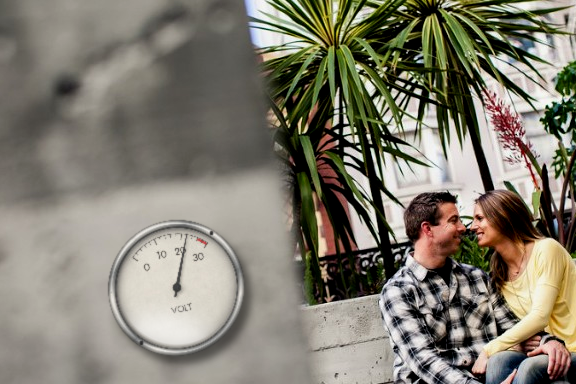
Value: 22 V
